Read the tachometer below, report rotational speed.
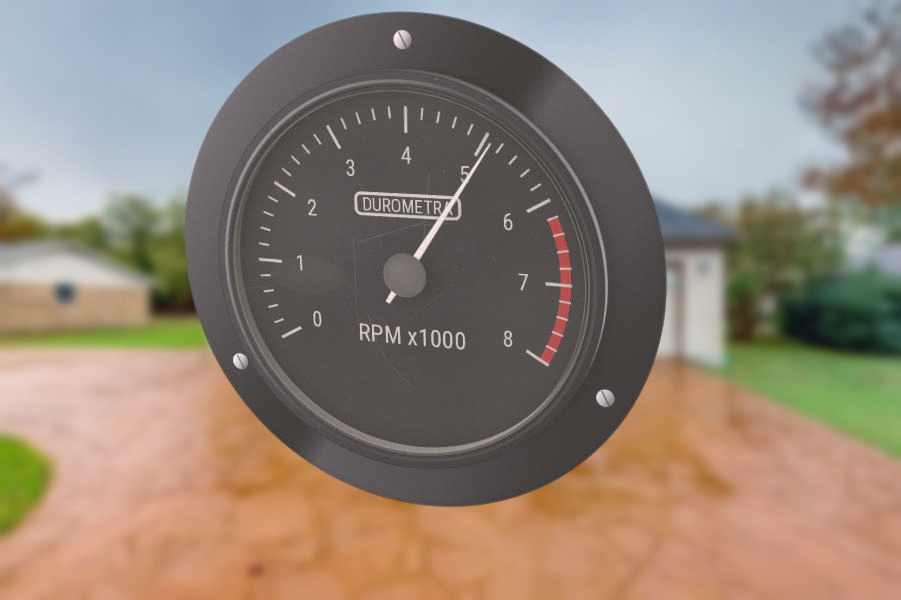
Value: 5100 rpm
